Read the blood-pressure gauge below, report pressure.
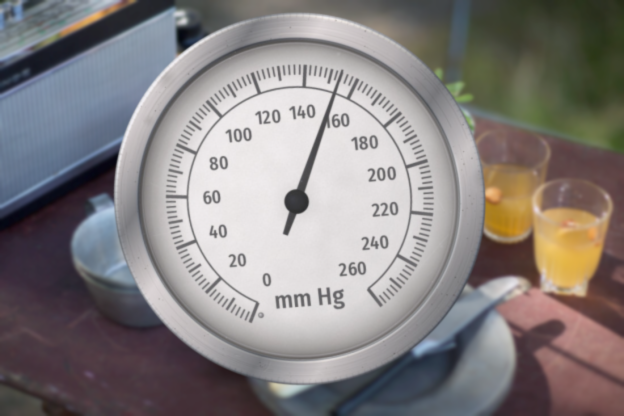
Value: 154 mmHg
